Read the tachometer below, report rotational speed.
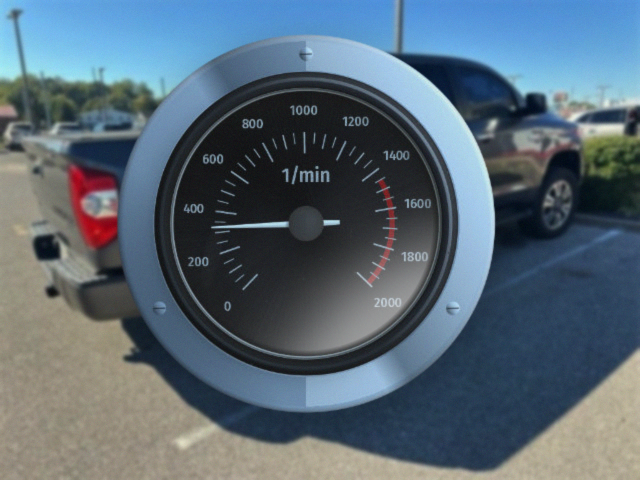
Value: 325 rpm
